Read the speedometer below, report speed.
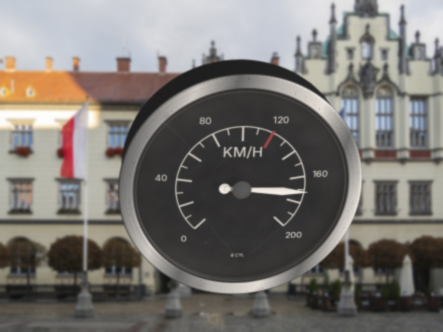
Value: 170 km/h
